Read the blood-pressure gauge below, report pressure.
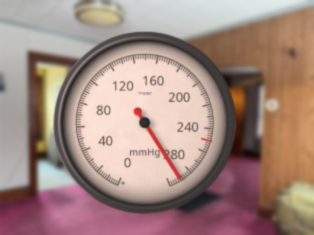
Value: 290 mmHg
